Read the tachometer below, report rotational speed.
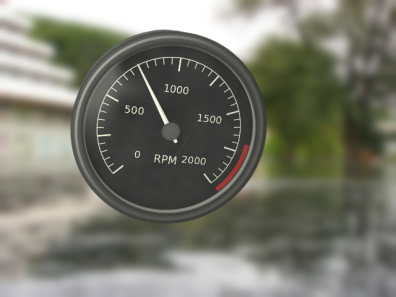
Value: 750 rpm
